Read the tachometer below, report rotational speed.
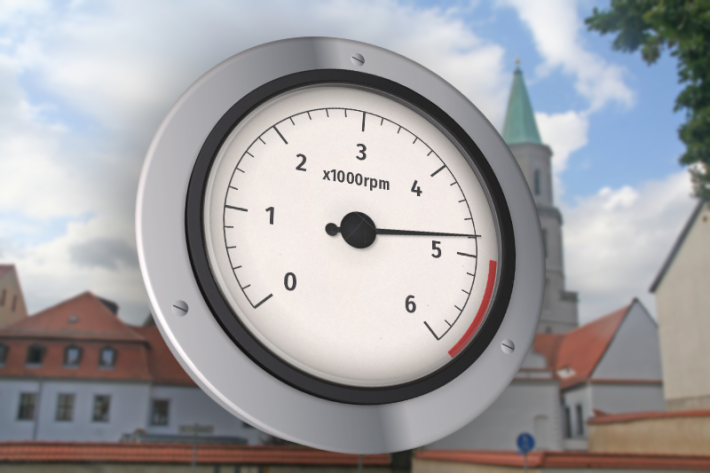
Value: 4800 rpm
